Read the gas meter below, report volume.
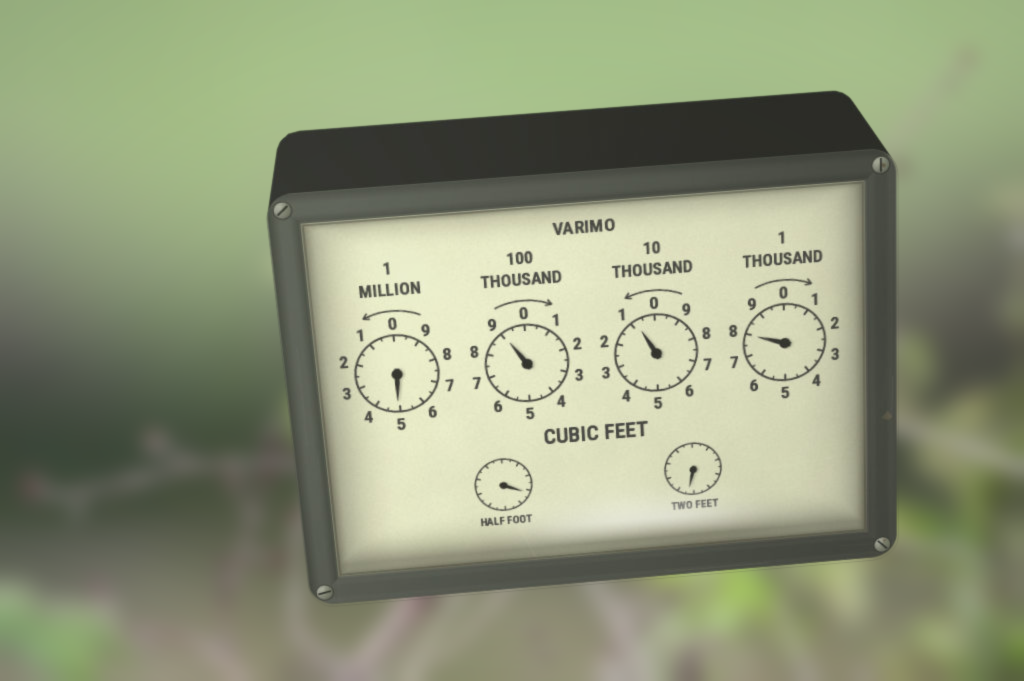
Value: 490800 ft³
